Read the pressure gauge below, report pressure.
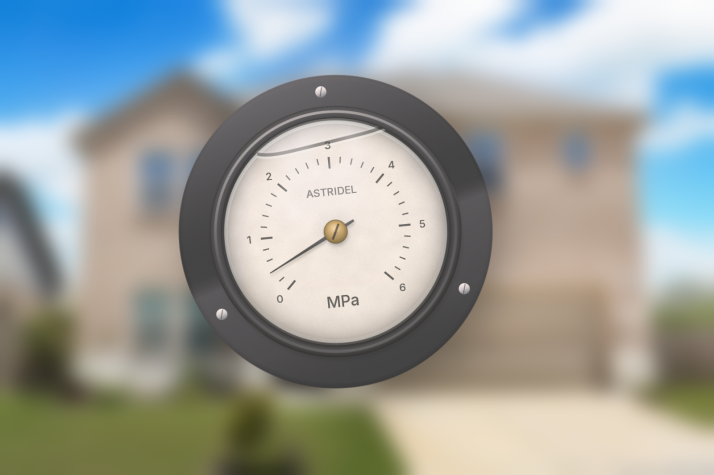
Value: 0.4 MPa
